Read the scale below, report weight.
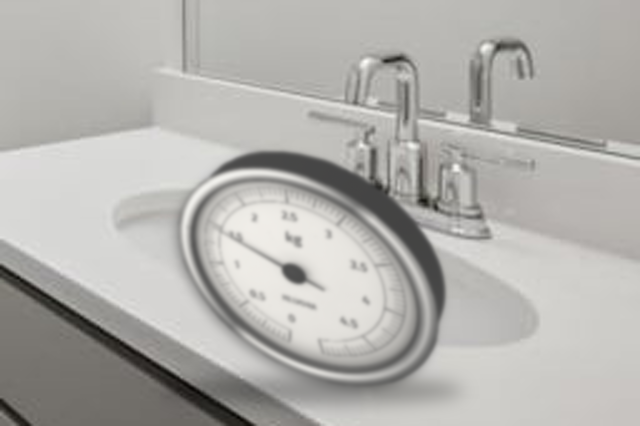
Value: 1.5 kg
